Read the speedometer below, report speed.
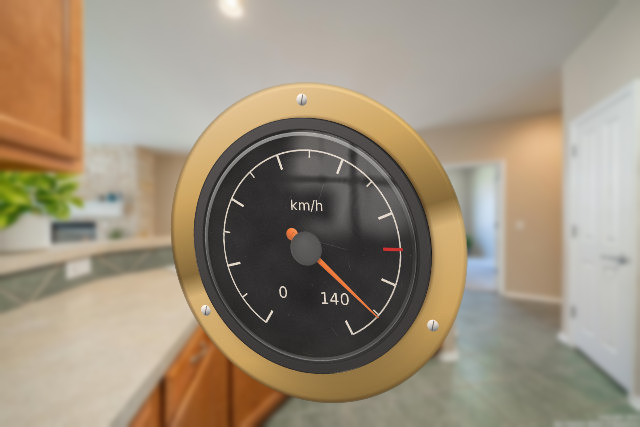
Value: 130 km/h
